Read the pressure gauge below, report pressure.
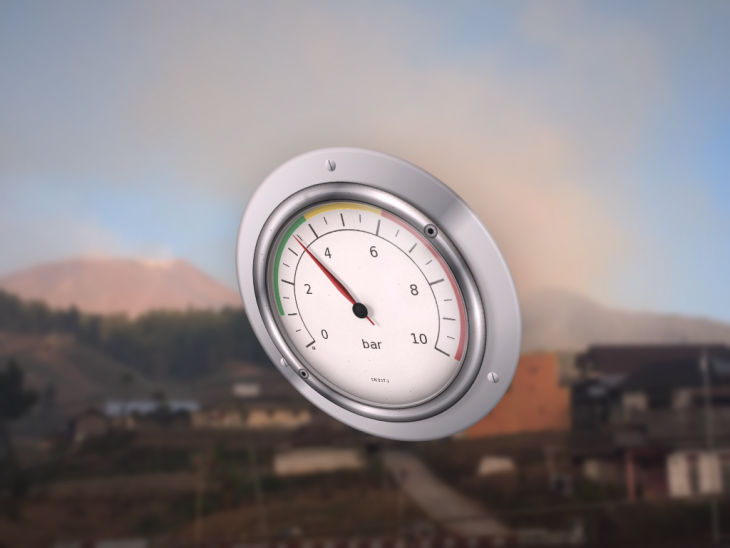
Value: 3.5 bar
